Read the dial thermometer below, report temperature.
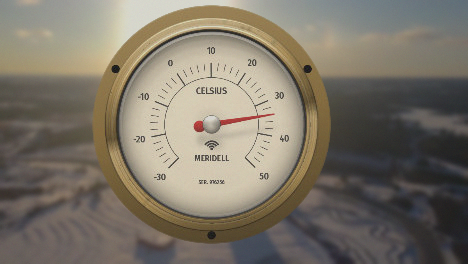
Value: 34 °C
